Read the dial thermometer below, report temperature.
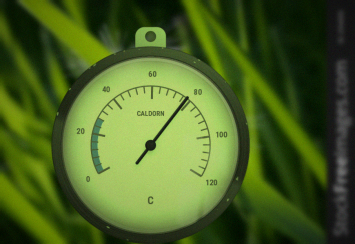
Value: 78 °C
